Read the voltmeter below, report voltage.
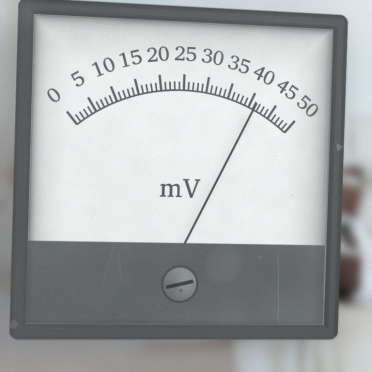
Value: 41 mV
